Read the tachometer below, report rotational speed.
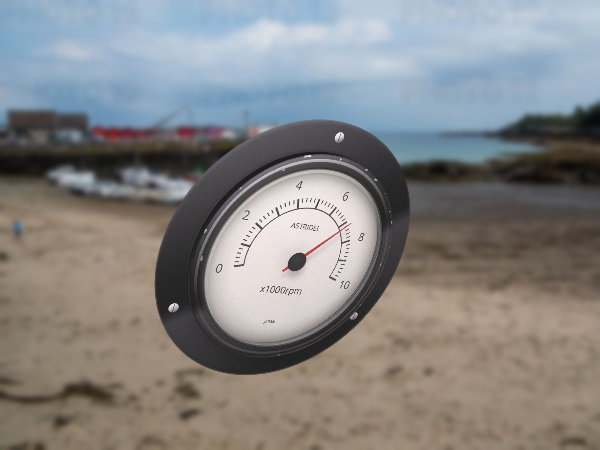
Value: 7000 rpm
